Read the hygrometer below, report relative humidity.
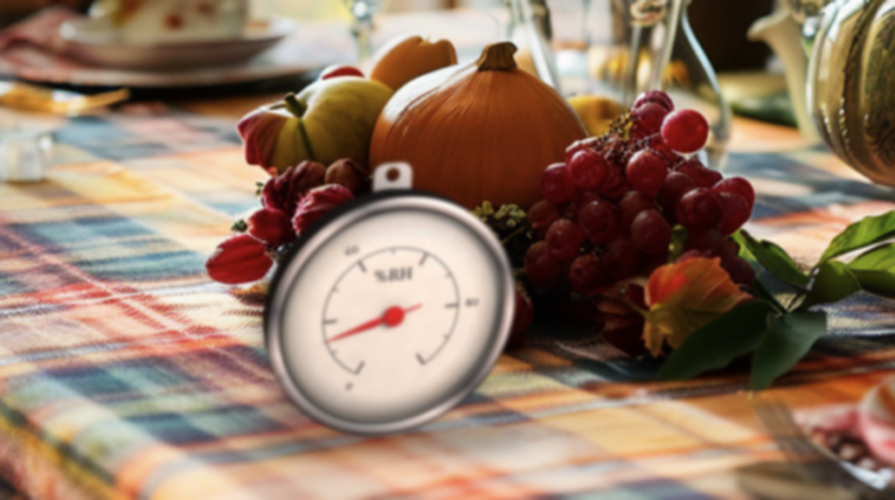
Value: 15 %
